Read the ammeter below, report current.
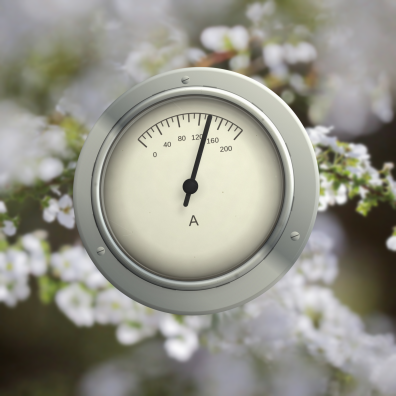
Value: 140 A
